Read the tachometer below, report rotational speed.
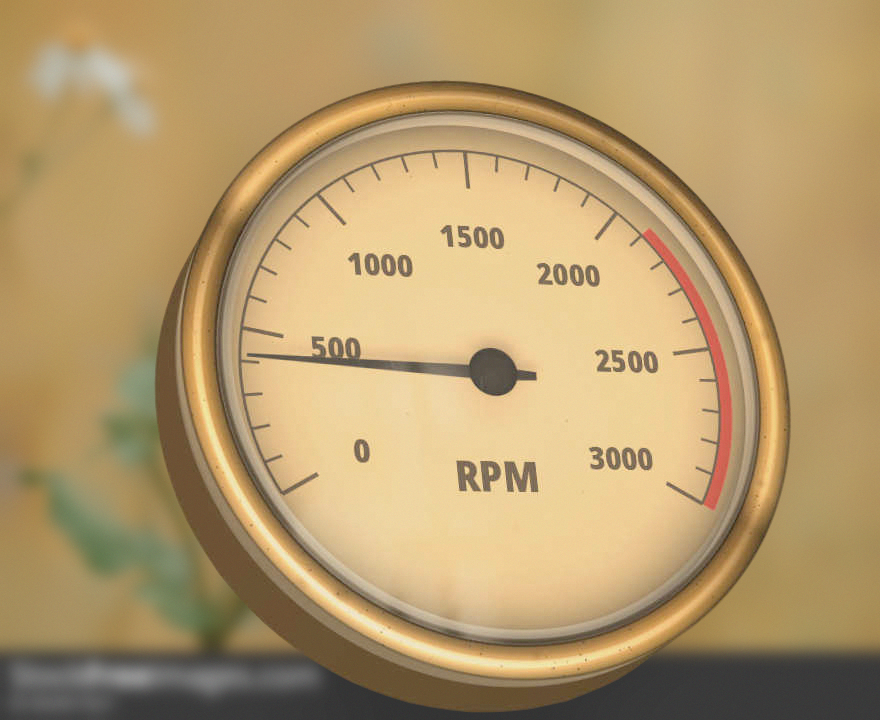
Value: 400 rpm
